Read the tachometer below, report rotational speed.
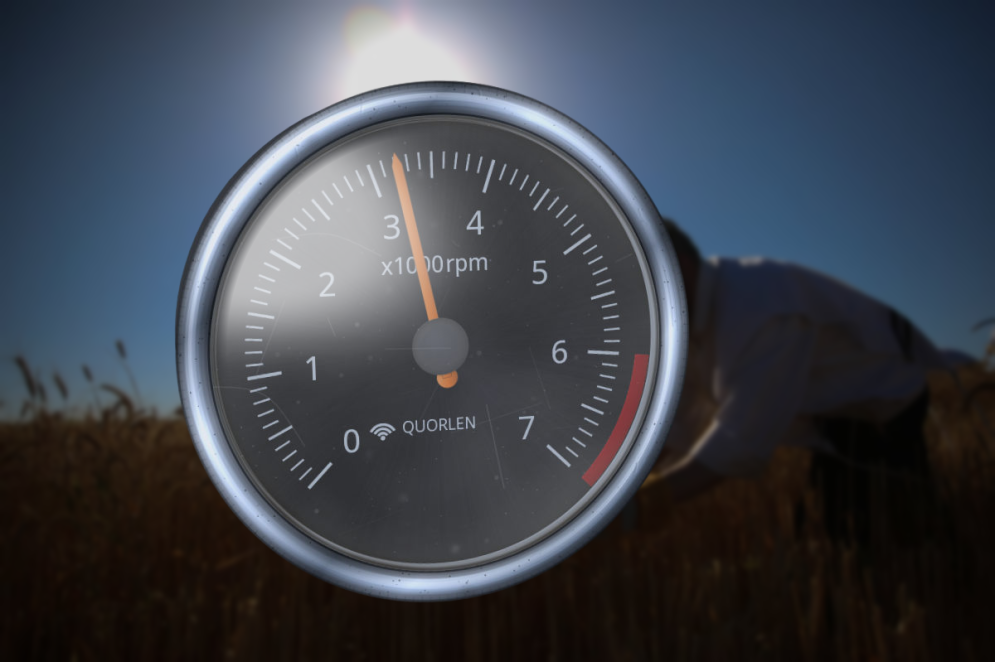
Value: 3200 rpm
